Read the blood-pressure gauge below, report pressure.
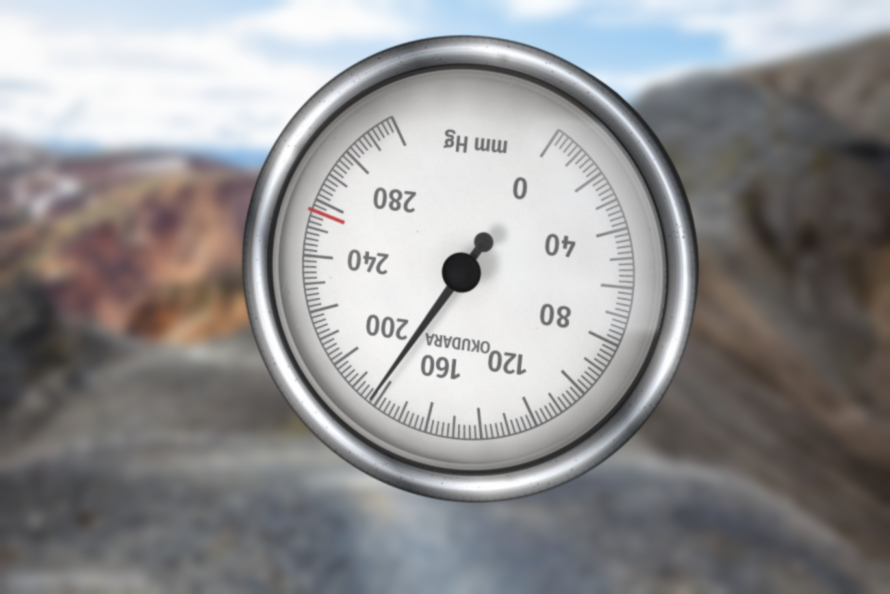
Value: 182 mmHg
